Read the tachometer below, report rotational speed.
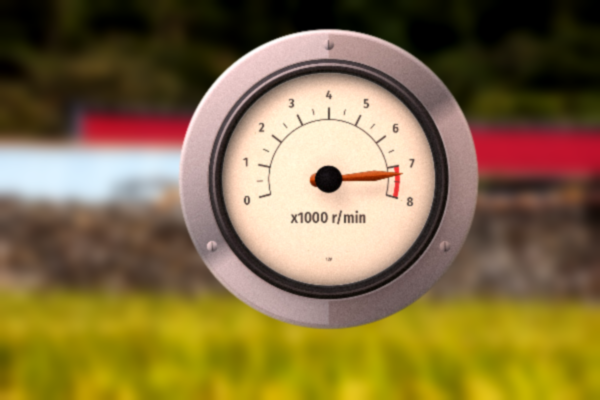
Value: 7250 rpm
